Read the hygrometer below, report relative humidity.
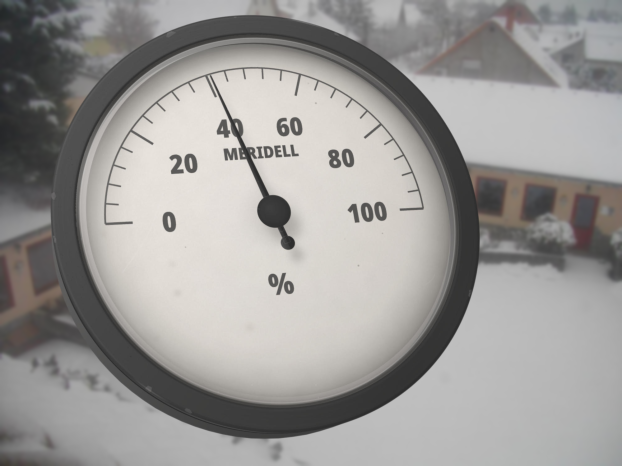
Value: 40 %
